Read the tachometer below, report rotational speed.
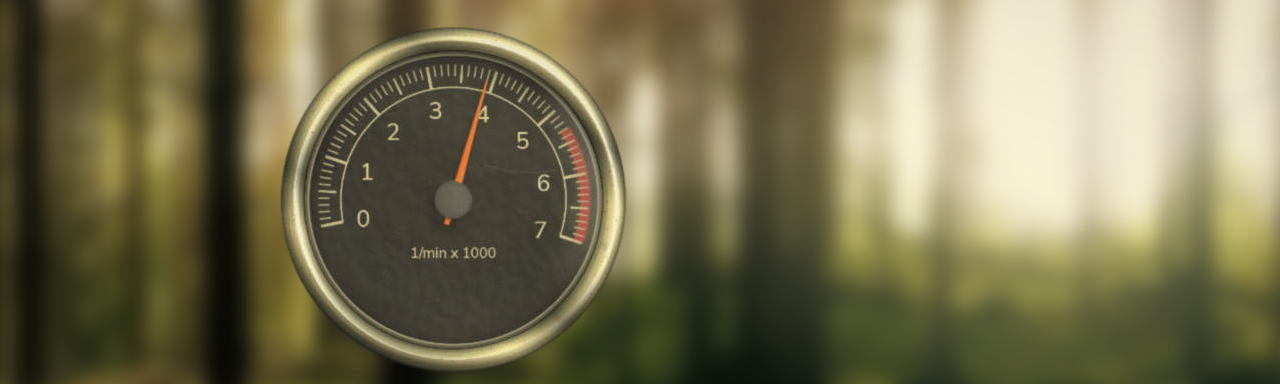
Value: 3900 rpm
